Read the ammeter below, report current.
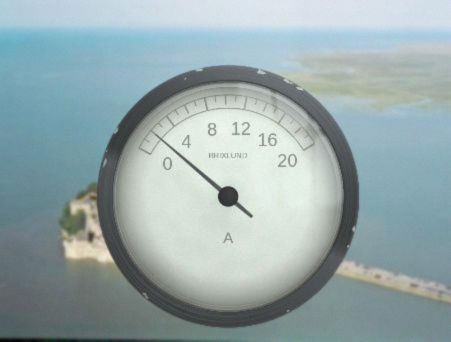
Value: 2 A
